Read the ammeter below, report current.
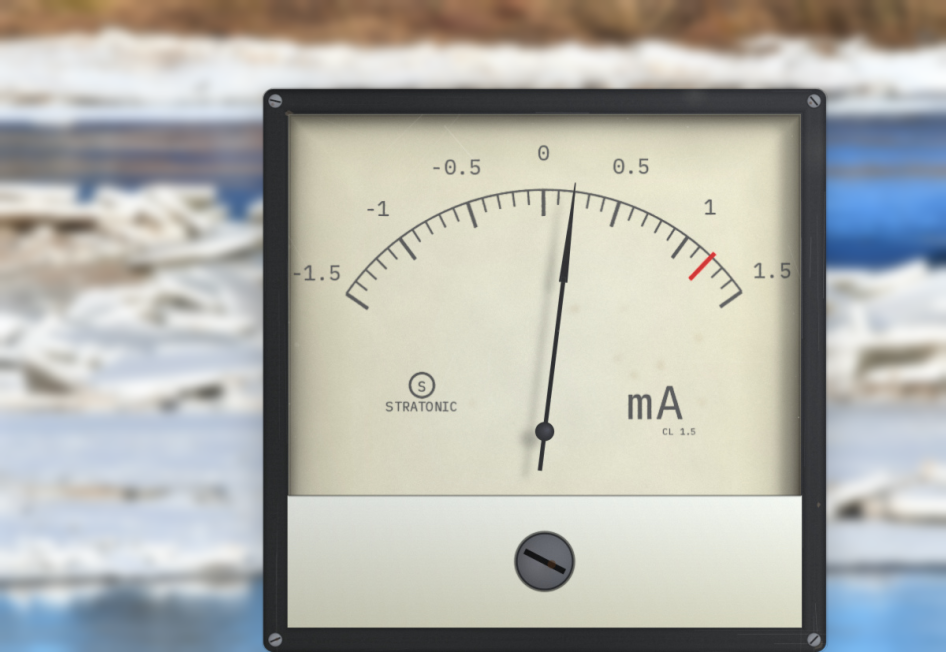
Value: 0.2 mA
